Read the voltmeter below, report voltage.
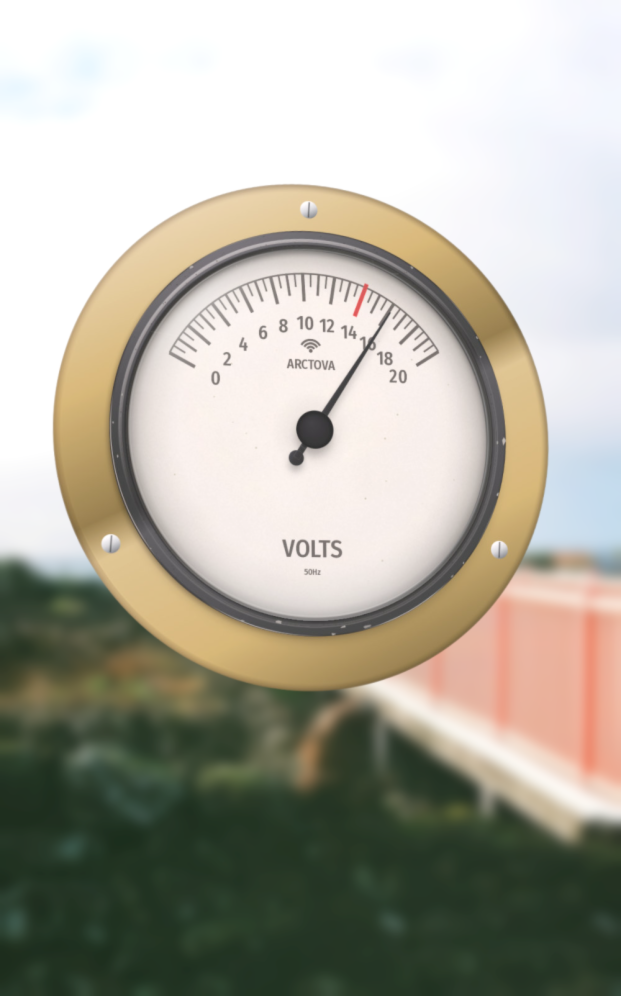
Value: 16 V
